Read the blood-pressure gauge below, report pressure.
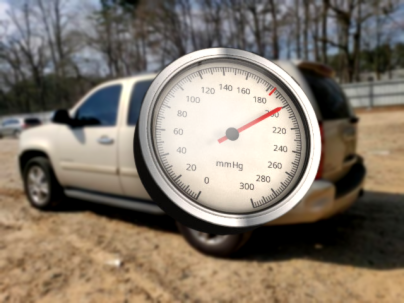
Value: 200 mmHg
